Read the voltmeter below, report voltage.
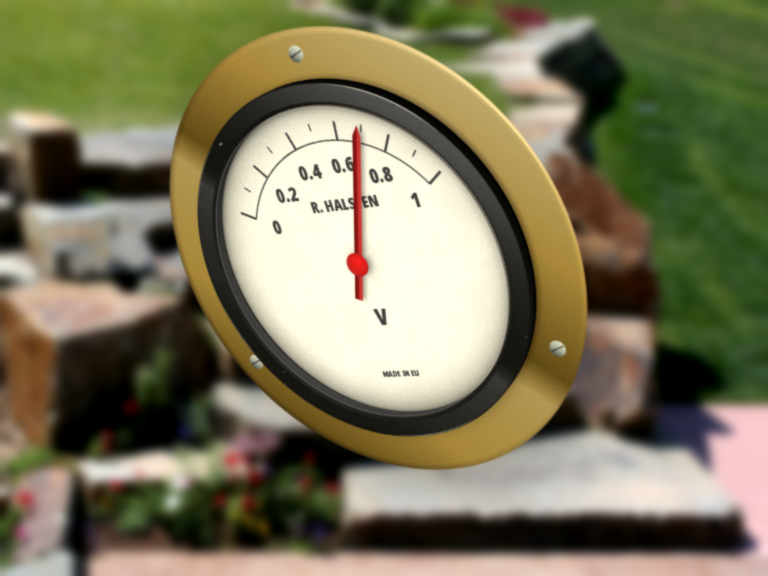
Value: 0.7 V
